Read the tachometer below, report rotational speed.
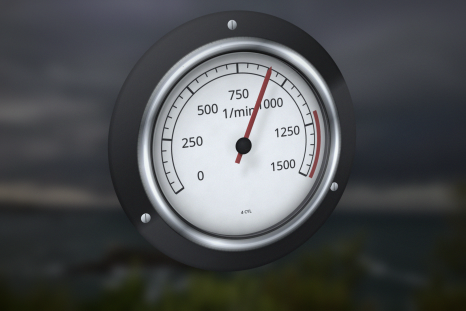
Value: 900 rpm
